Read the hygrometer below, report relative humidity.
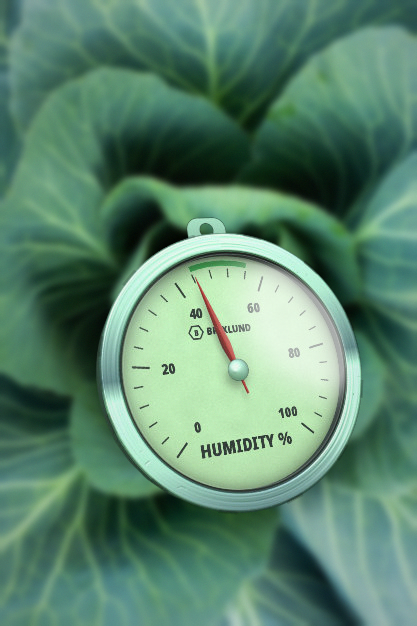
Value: 44 %
